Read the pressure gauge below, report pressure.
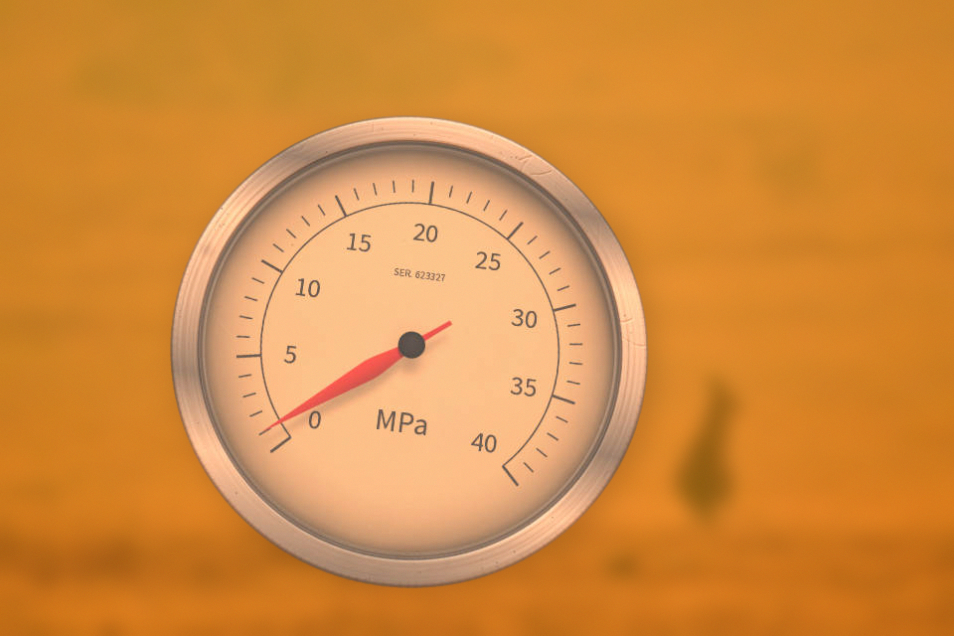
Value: 1 MPa
